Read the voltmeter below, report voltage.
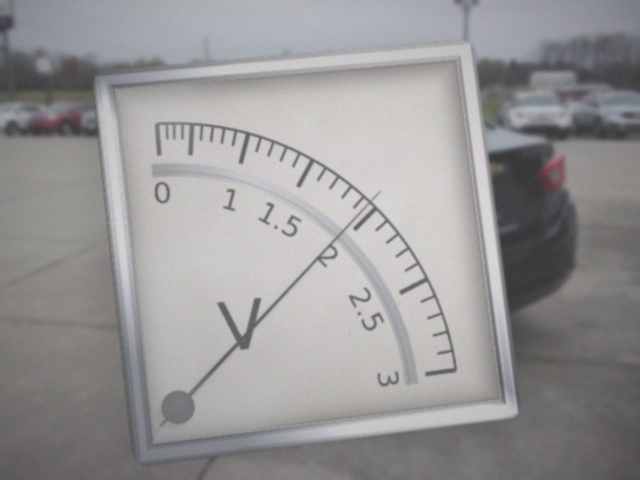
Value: 1.95 V
